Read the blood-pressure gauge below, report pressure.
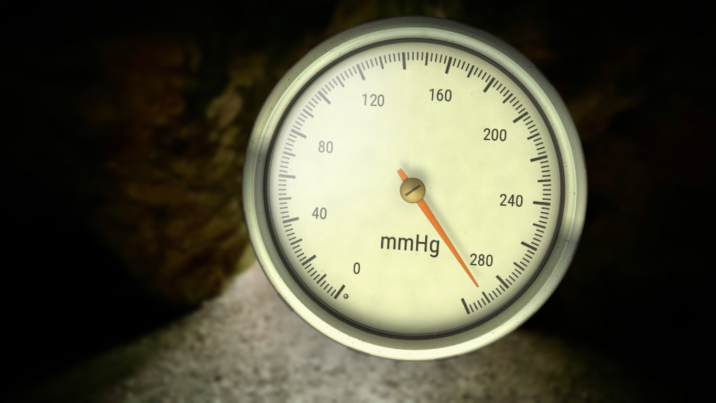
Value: 290 mmHg
